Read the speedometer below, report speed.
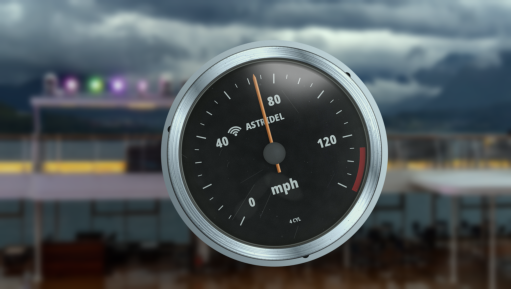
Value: 72.5 mph
